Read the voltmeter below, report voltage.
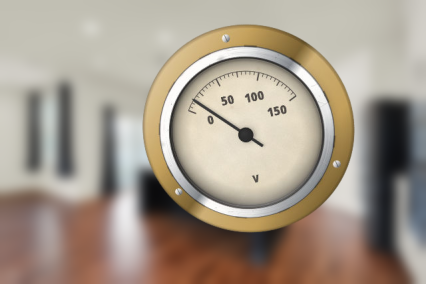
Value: 15 V
